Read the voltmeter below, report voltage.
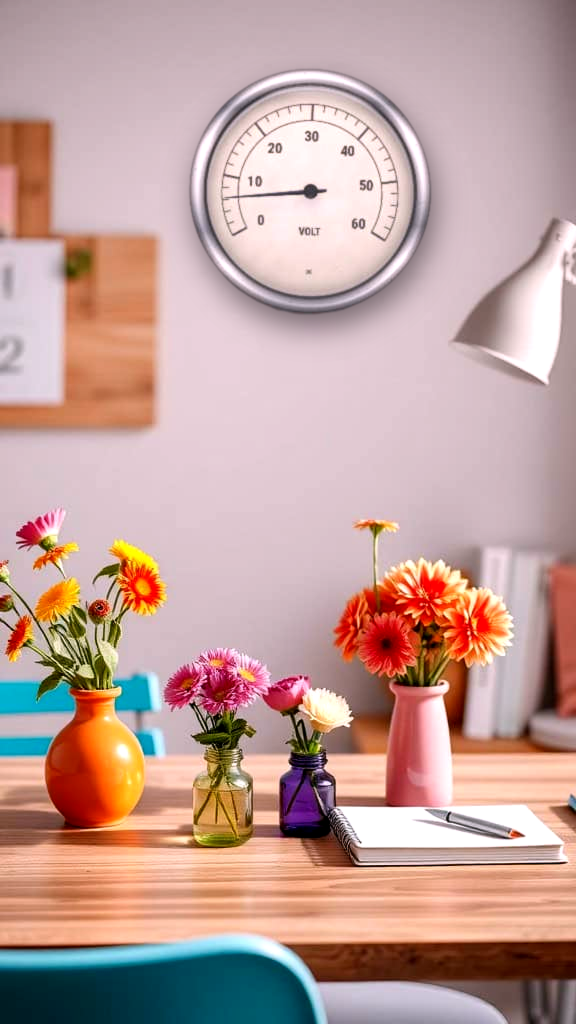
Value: 6 V
